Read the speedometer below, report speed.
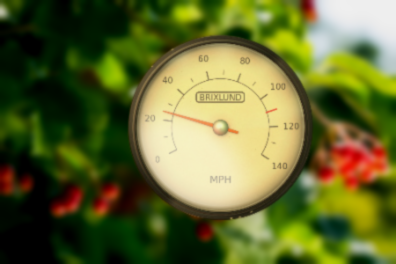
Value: 25 mph
